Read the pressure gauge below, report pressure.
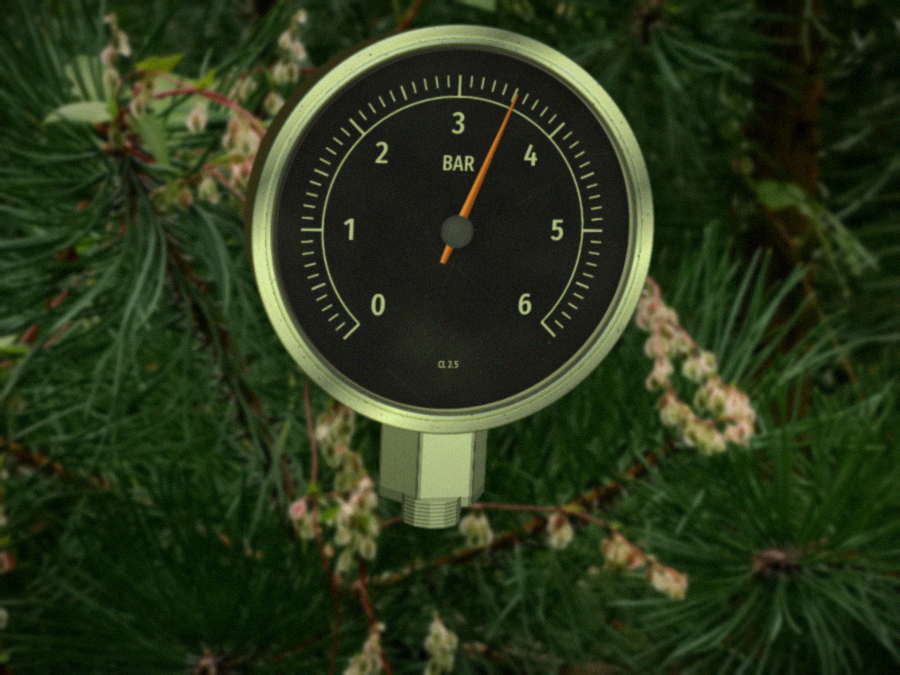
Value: 3.5 bar
